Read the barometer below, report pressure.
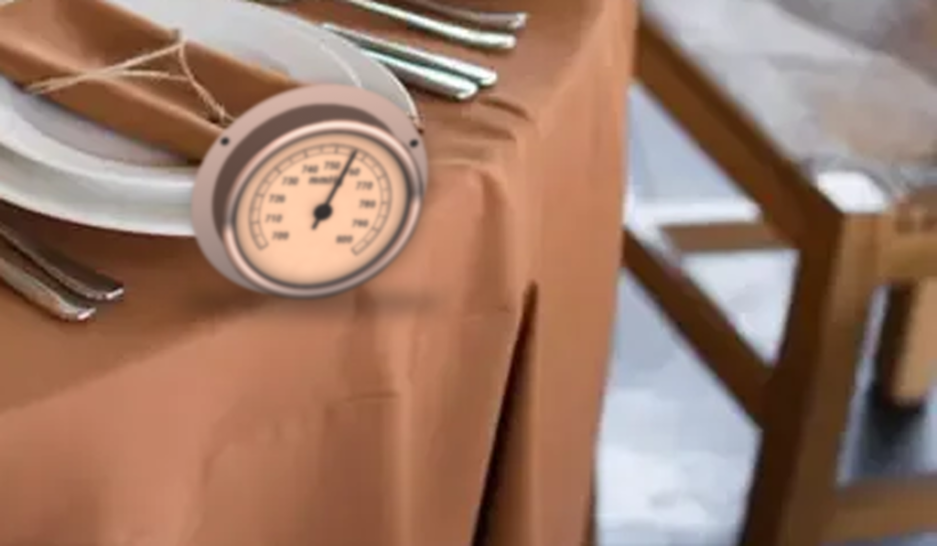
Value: 755 mmHg
